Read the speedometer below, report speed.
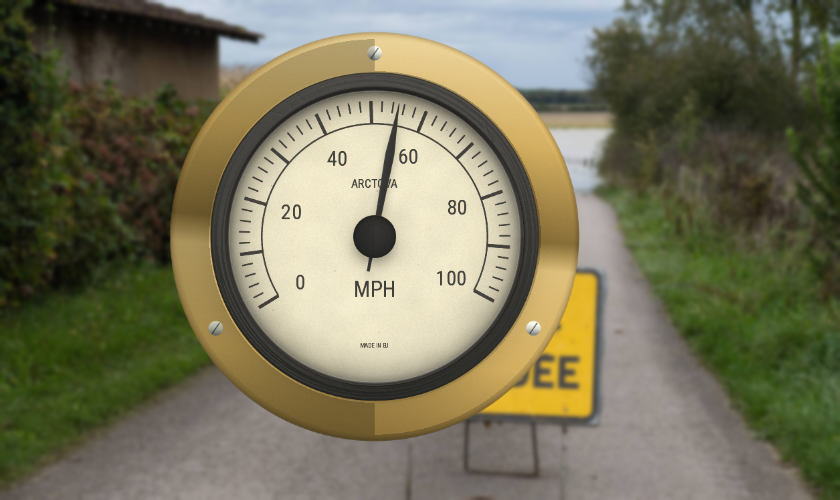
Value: 55 mph
